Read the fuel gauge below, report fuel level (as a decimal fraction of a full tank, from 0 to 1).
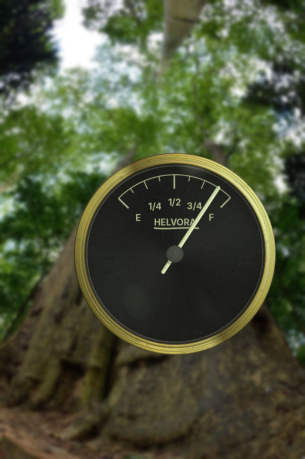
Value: 0.875
